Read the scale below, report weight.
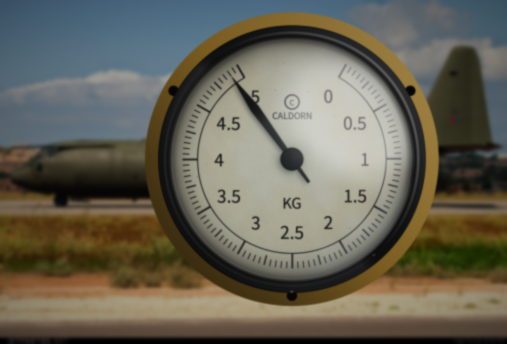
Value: 4.9 kg
